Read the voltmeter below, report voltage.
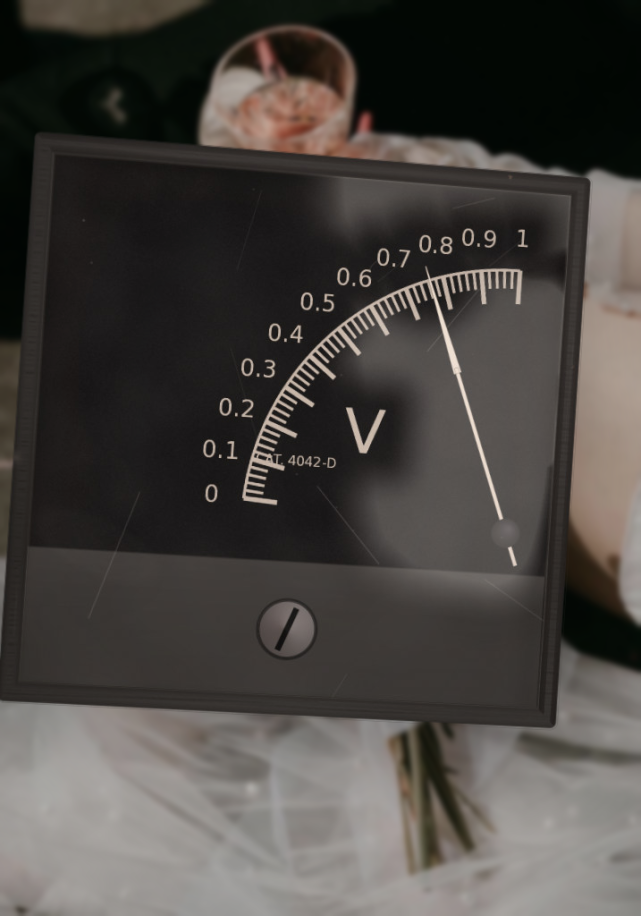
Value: 0.76 V
